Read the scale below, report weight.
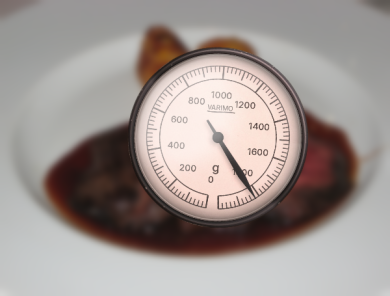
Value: 1820 g
